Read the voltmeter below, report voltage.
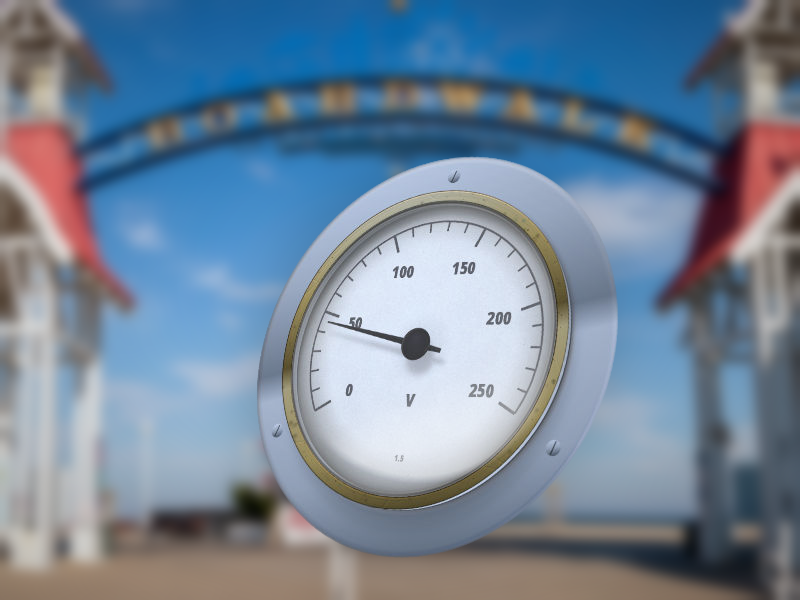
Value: 45 V
